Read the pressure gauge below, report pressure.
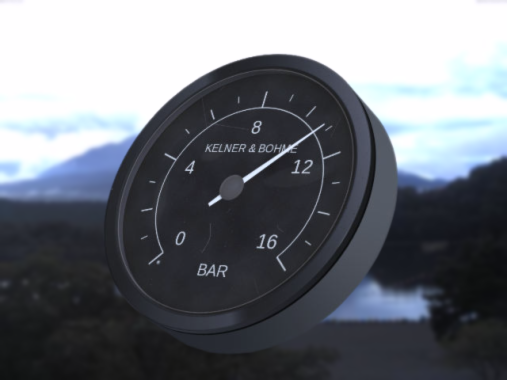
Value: 11 bar
